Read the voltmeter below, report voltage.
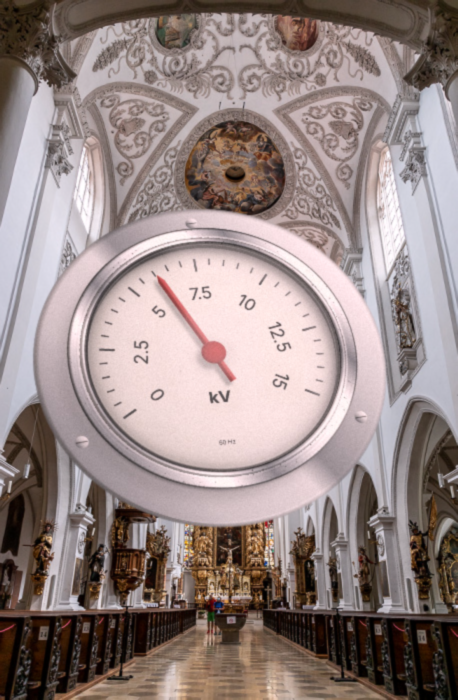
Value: 6 kV
